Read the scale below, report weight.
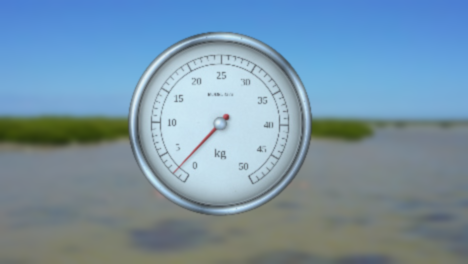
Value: 2 kg
